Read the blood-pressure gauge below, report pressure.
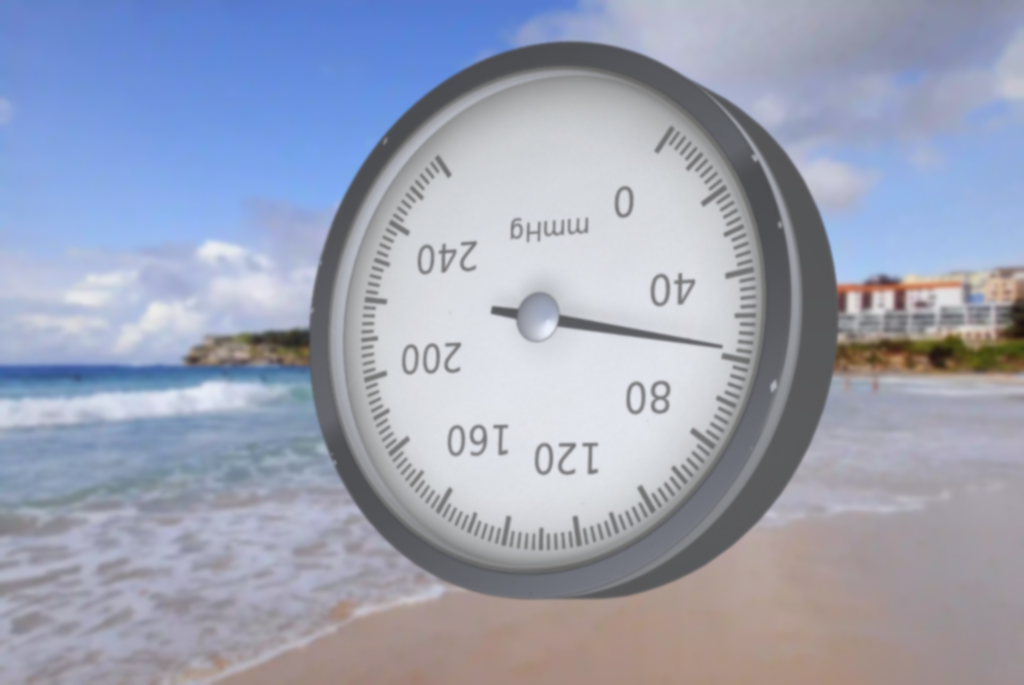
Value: 58 mmHg
